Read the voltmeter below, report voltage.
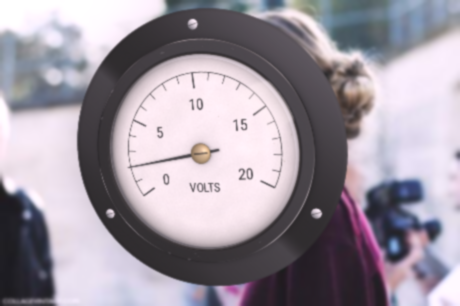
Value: 2 V
